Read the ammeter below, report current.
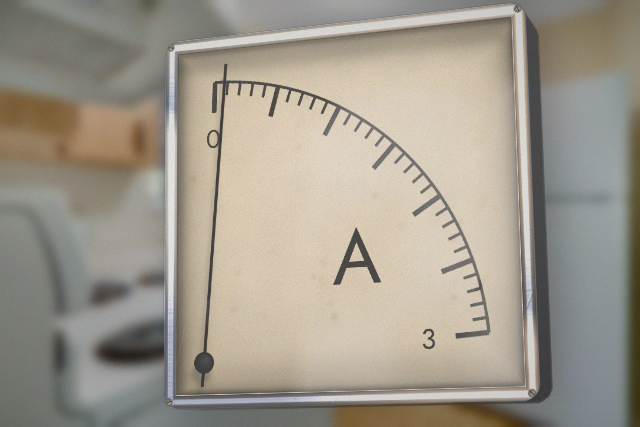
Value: 0.1 A
